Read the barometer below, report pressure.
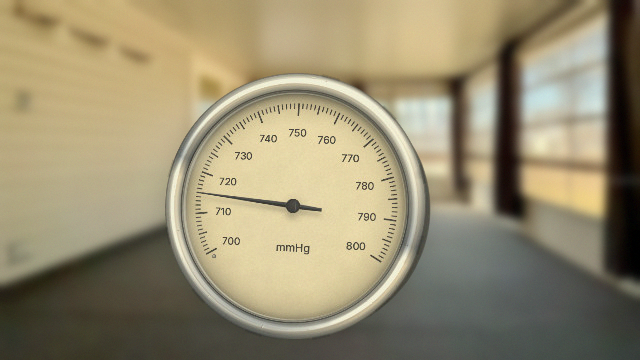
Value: 715 mmHg
